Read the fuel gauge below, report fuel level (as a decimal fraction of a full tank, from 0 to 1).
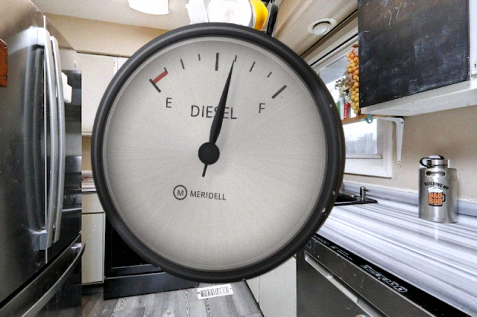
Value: 0.625
